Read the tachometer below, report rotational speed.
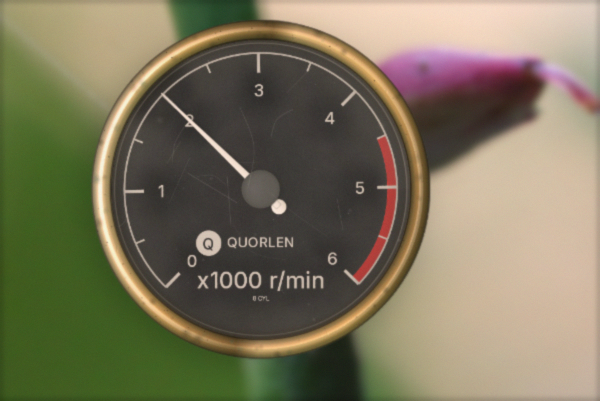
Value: 2000 rpm
